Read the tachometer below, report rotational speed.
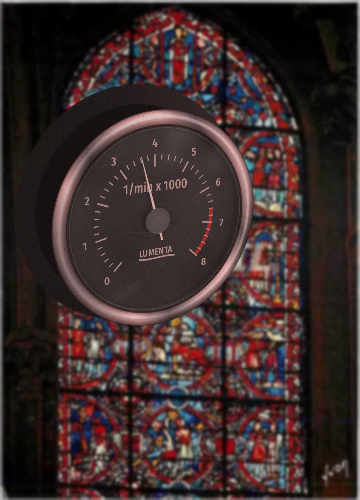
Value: 3600 rpm
